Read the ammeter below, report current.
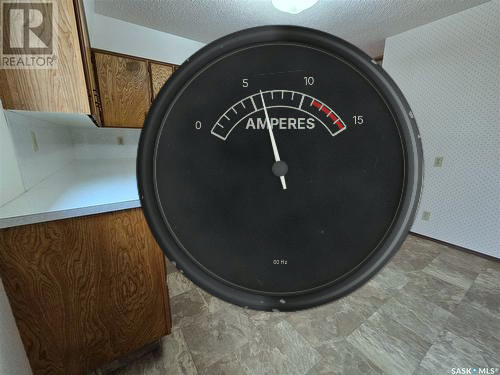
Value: 6 A
